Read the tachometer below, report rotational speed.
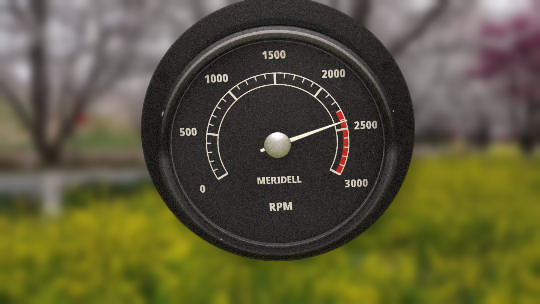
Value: 2400 rpm
